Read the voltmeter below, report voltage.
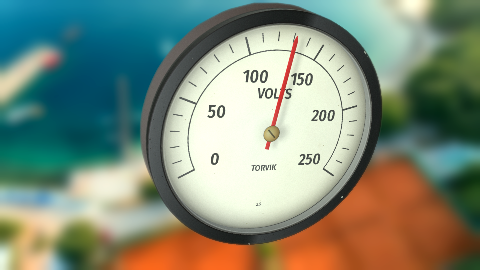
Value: 130 V
